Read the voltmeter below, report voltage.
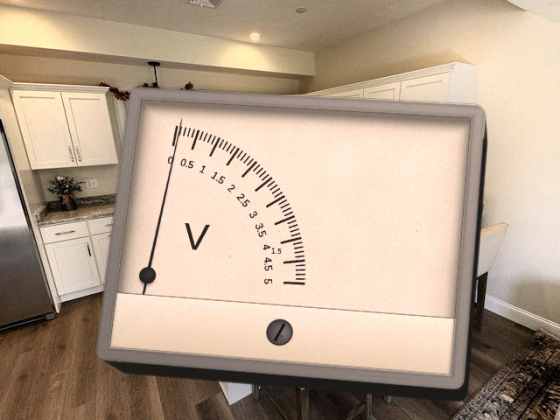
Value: 0.1 V
